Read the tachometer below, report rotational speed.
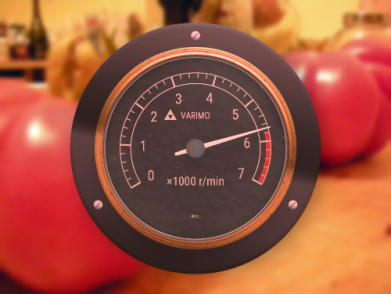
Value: 5700 rpm
